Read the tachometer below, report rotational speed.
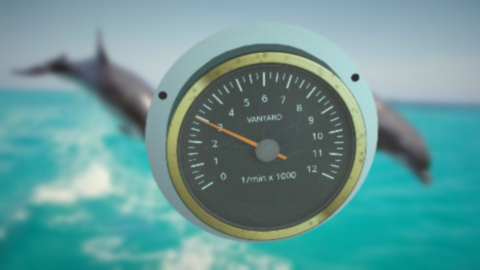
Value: 3000 rpm
